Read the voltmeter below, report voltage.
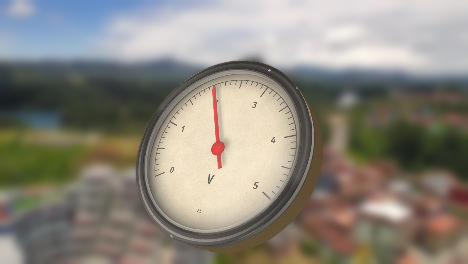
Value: 2 V
